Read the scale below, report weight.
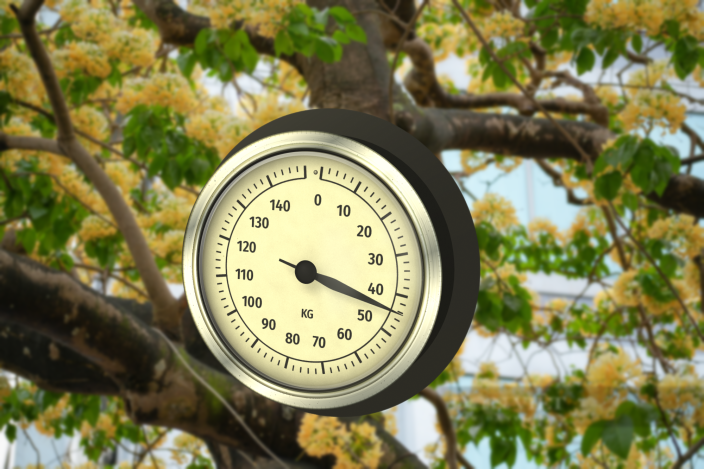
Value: 44 kg
